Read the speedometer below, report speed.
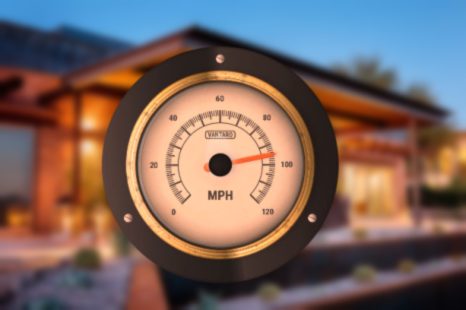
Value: 95 mph
